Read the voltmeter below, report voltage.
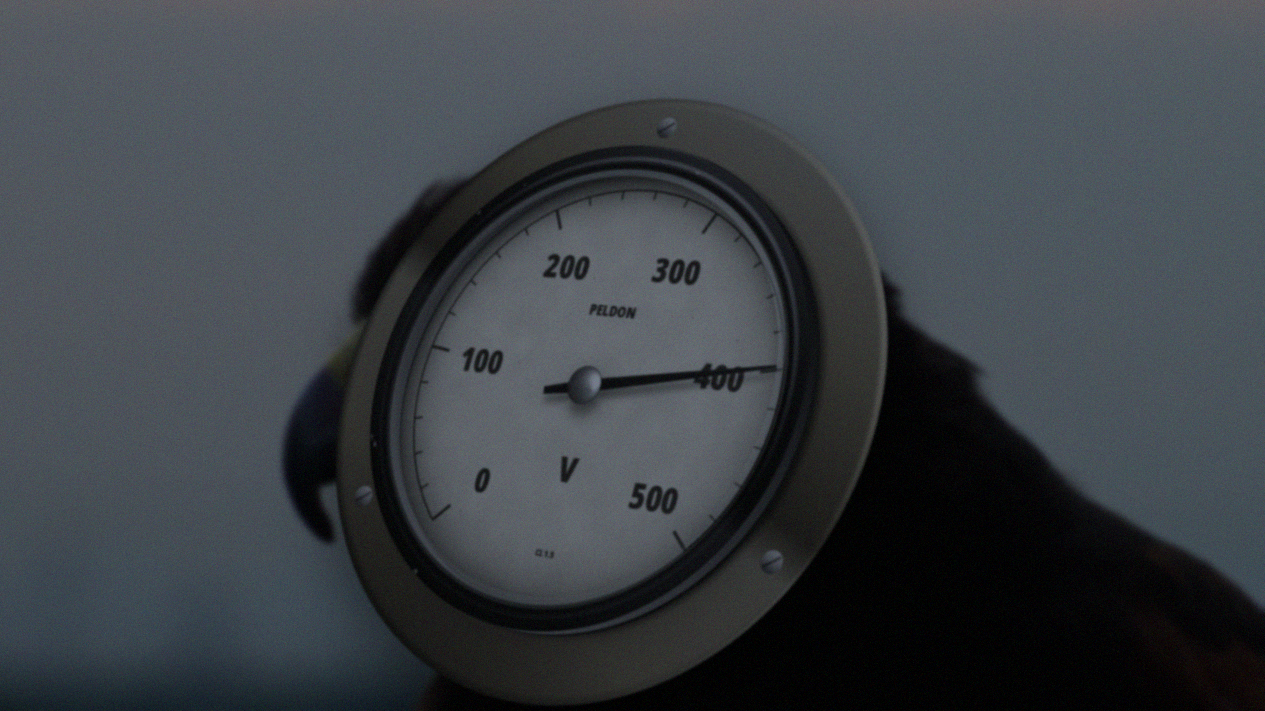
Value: 400 V
